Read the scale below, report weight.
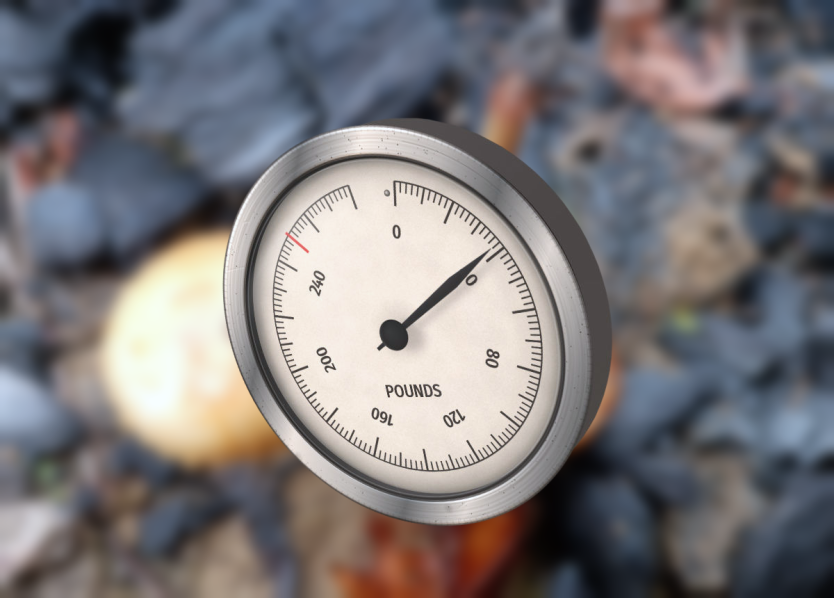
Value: 38 lb
